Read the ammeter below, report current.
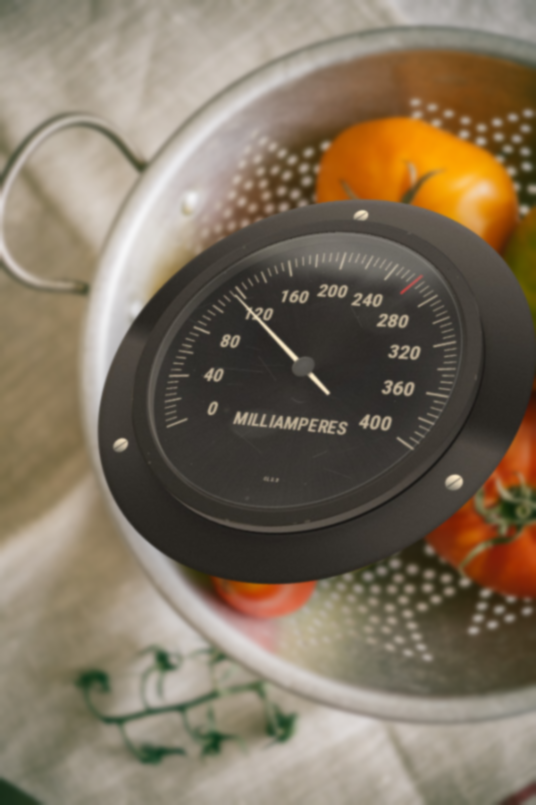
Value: 115 mA
